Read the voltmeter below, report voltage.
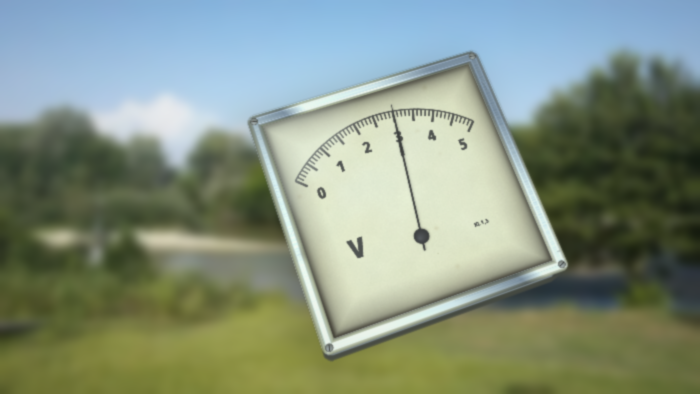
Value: 3 V
